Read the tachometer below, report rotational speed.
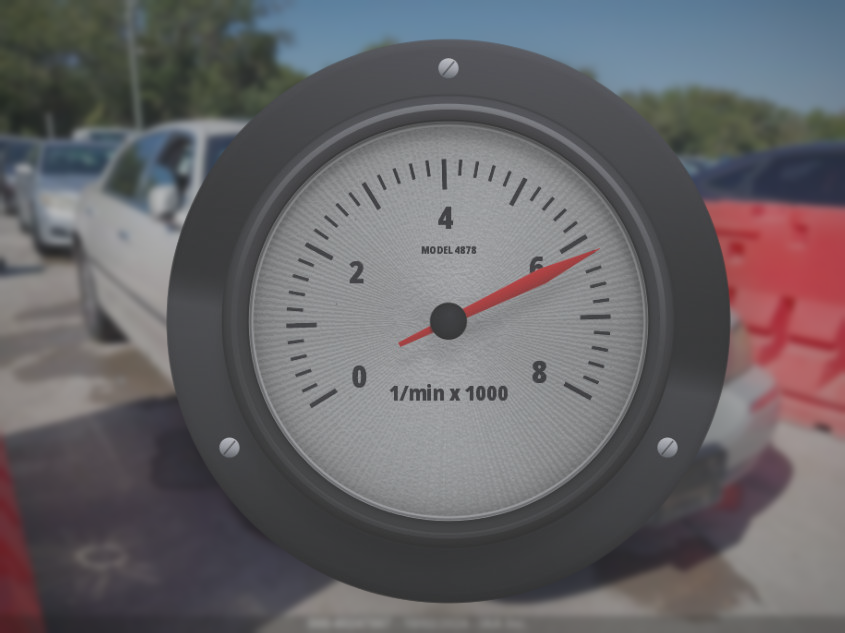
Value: 6200 rpm
